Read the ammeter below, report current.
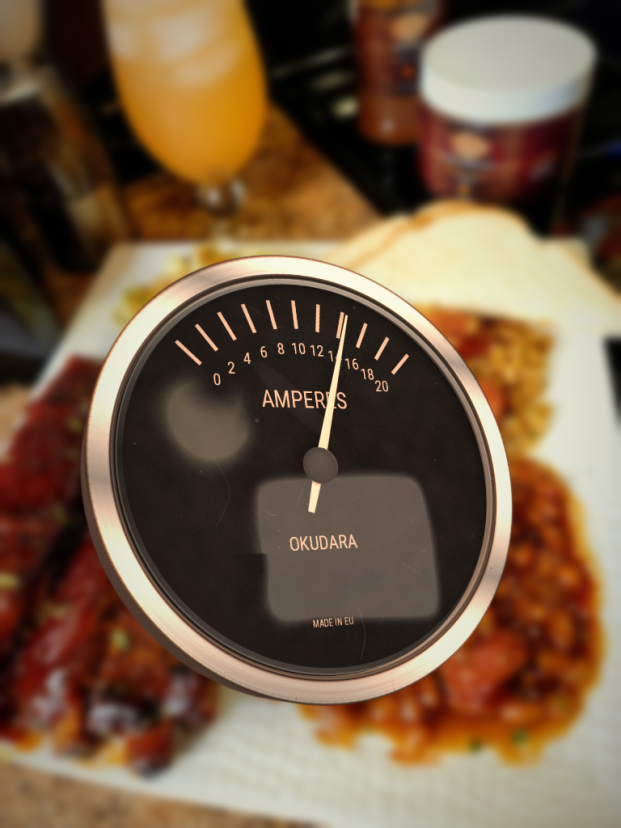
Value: 14 A
